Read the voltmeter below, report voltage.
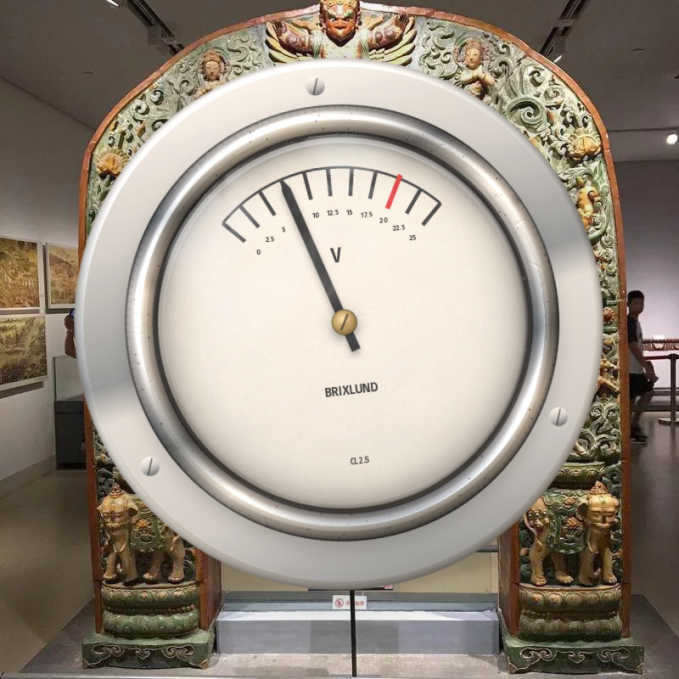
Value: 7.5 V
